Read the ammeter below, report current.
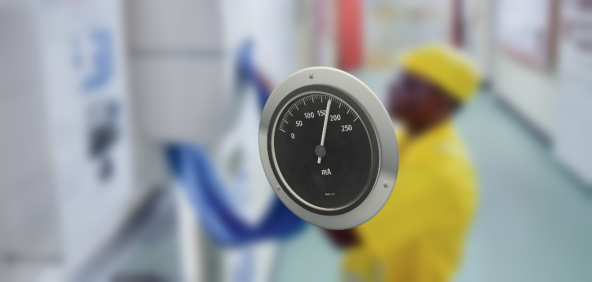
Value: 175 mA
